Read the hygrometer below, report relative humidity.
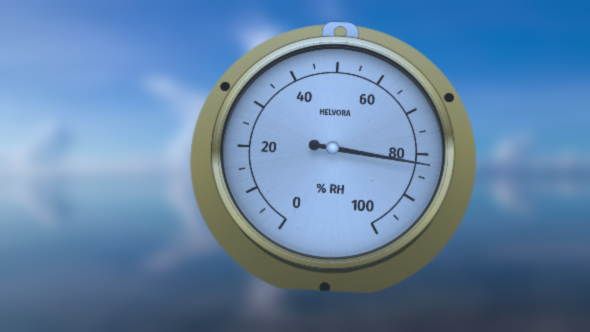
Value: 82.5 %
